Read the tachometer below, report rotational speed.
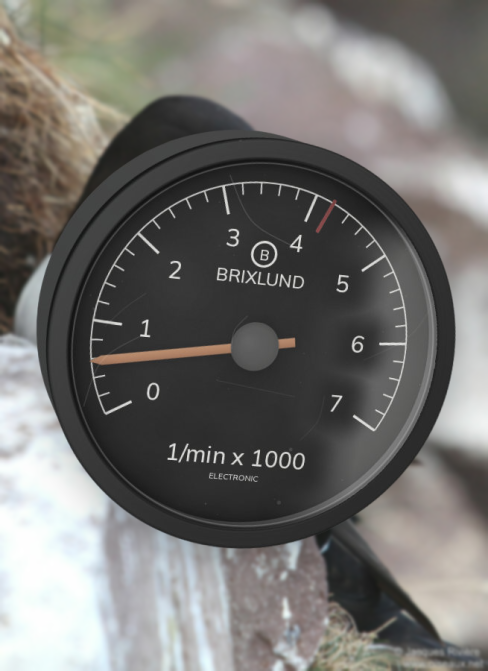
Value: 600 rpm
